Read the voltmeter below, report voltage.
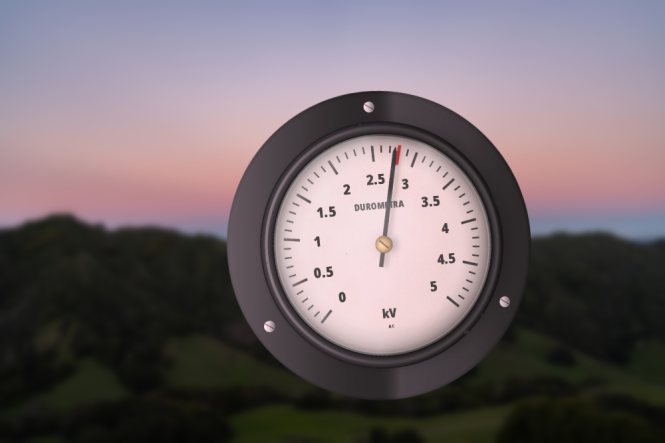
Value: 2.75 kV
